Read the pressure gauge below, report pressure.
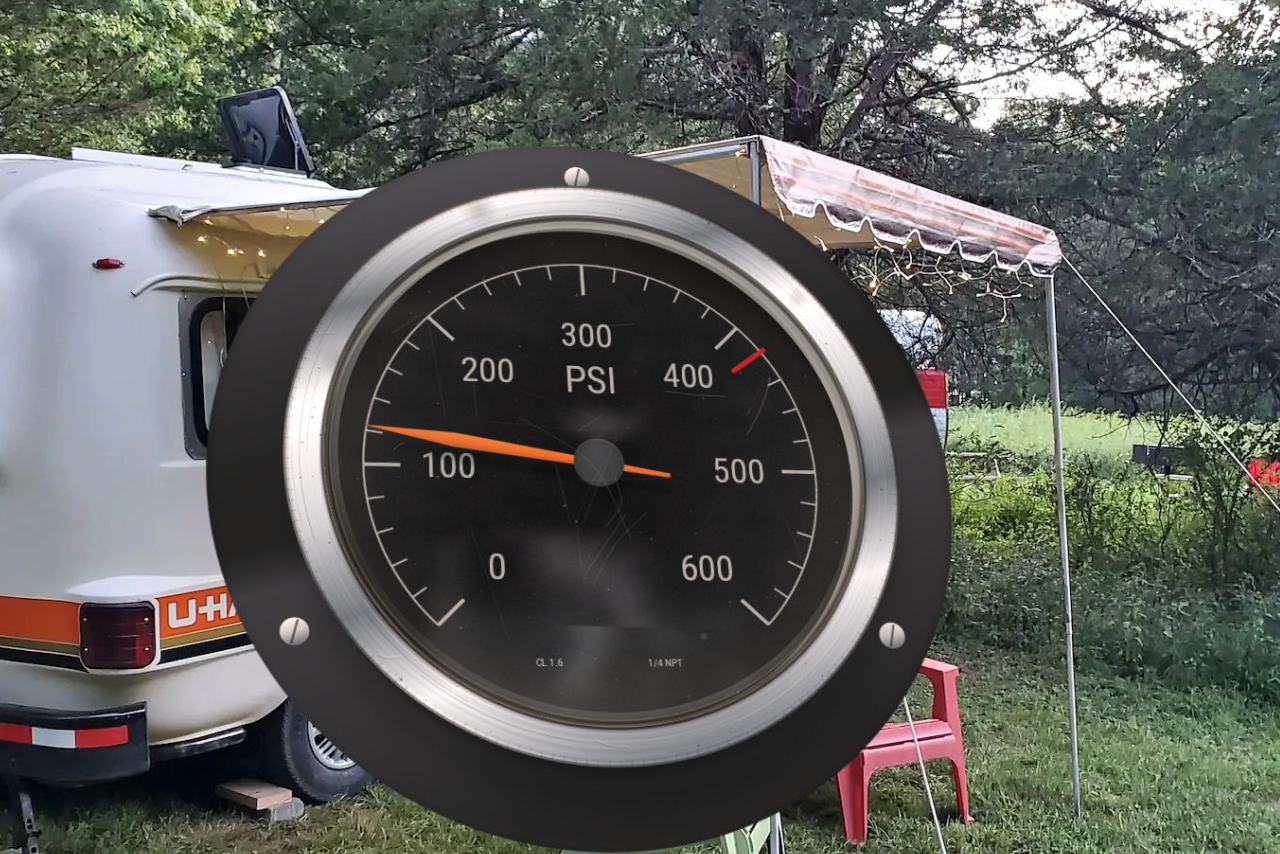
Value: 120 psi
